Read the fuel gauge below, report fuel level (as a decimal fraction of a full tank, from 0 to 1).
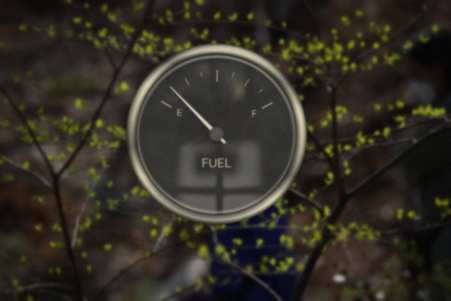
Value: 0.125
